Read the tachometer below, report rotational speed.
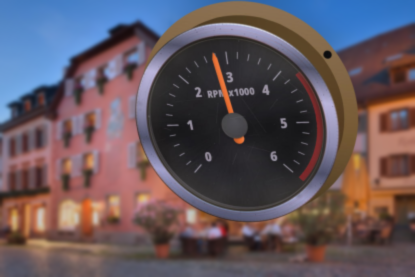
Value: 2800 rpm
